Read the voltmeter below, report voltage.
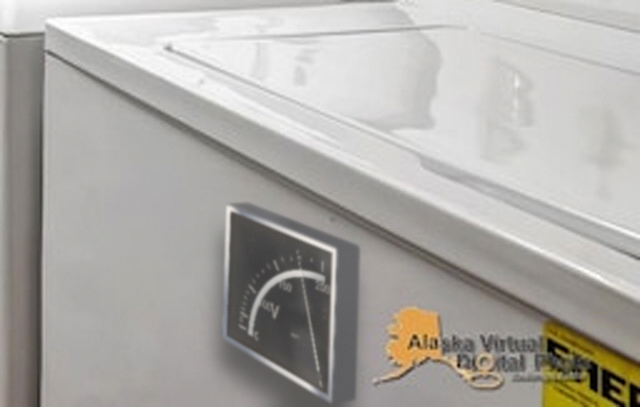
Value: 180 V
